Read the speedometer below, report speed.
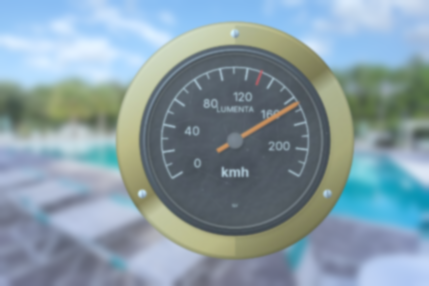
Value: 165 km/h
